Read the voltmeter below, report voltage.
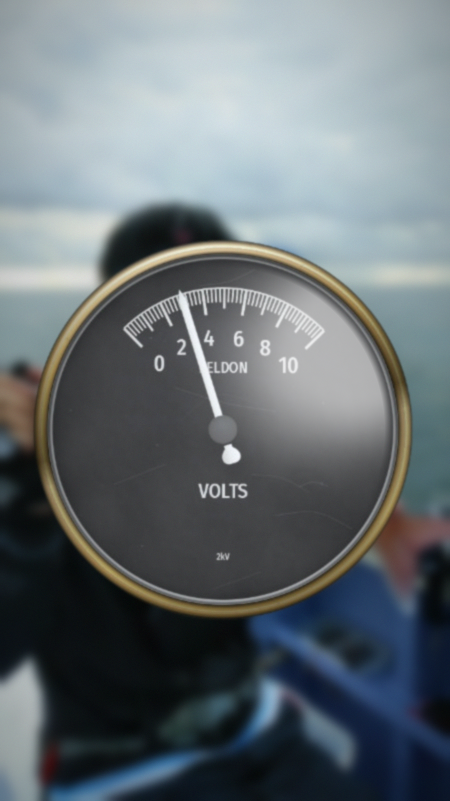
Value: 3 V
